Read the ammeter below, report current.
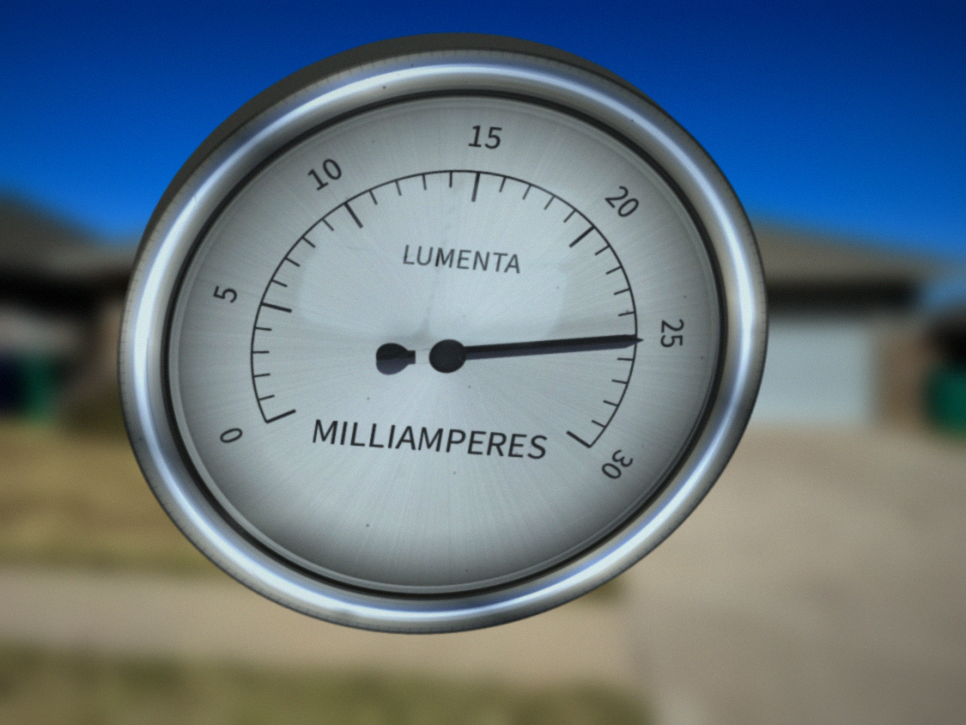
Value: 25 mA
